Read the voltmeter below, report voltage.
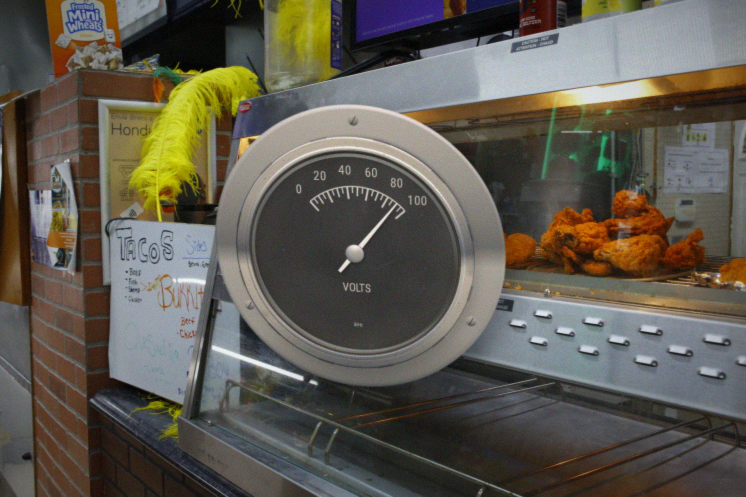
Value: 90 V
